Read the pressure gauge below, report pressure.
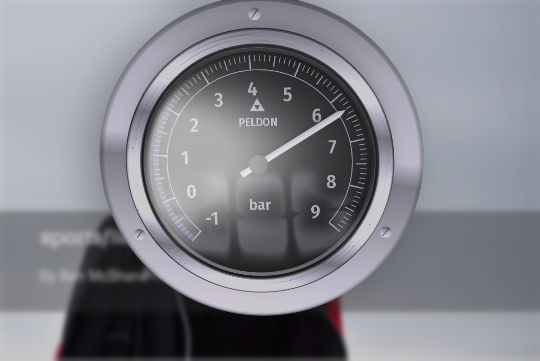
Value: 6.3 bar
